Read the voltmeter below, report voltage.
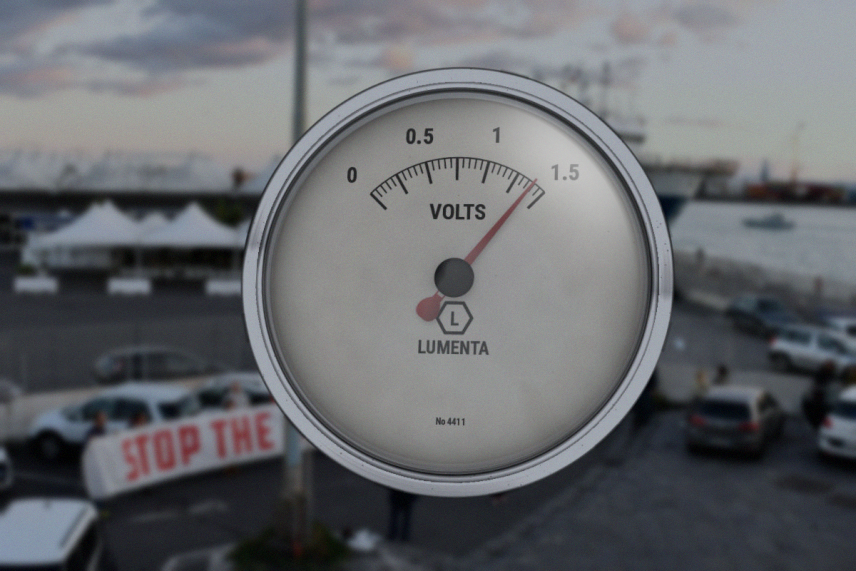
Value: 1.4 V
